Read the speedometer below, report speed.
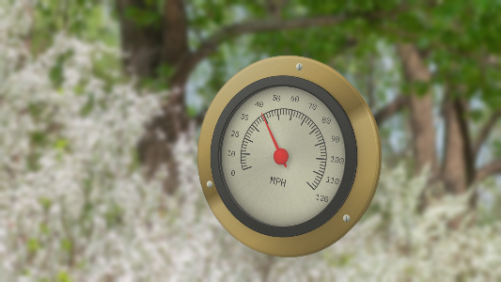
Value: 40 mph
